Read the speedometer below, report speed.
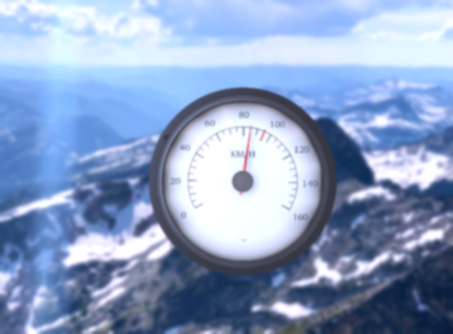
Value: 85 km/h
